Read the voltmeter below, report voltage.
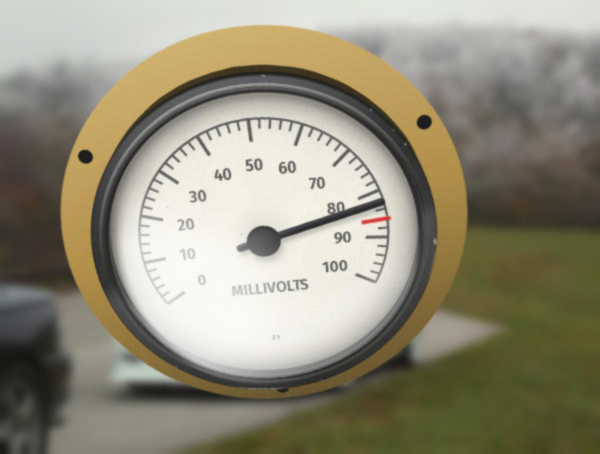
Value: 82 mV
